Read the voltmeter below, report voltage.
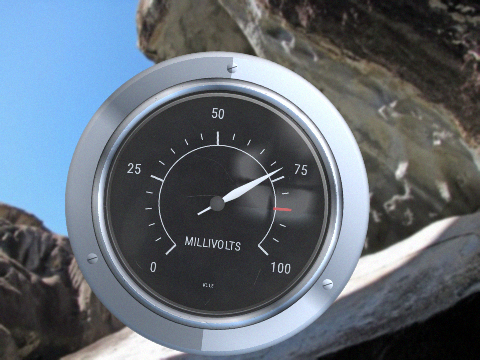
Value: 72.5 mV
